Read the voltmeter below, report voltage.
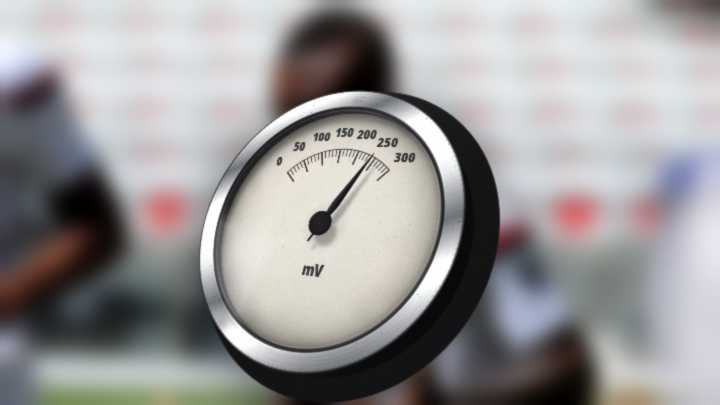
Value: 250 mV
